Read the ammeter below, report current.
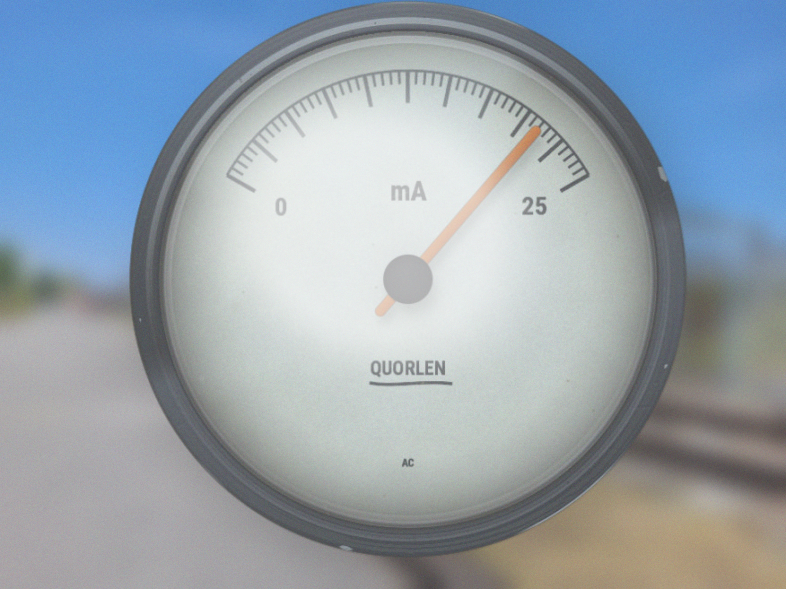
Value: 21 mA
